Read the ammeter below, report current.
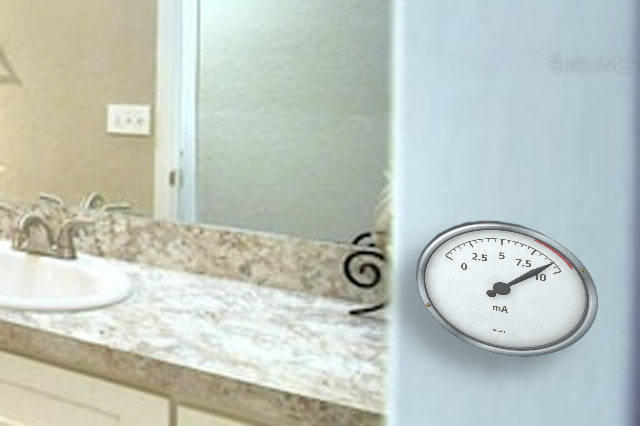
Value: 9 mA
